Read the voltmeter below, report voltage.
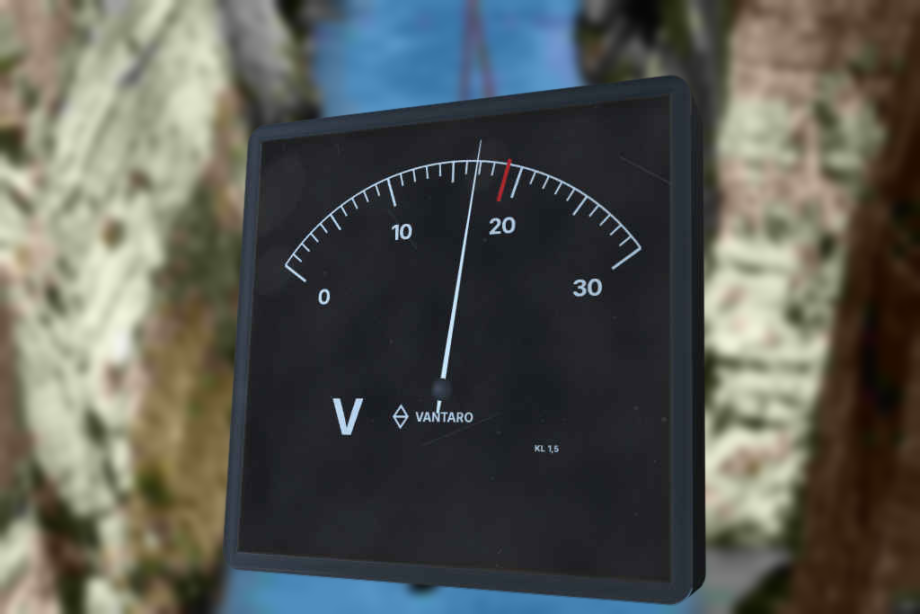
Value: 17 V
